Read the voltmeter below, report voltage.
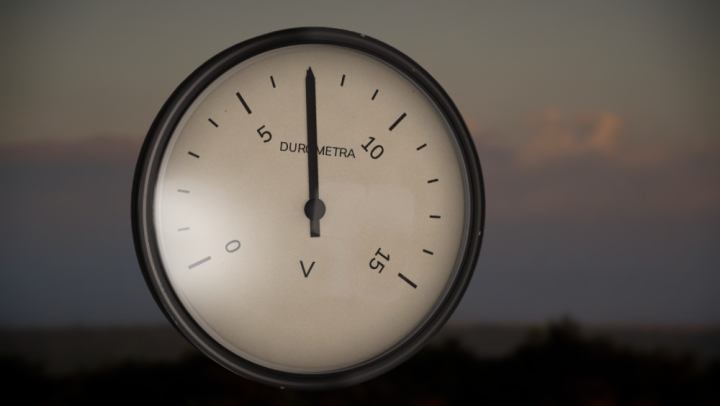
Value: 7 V
